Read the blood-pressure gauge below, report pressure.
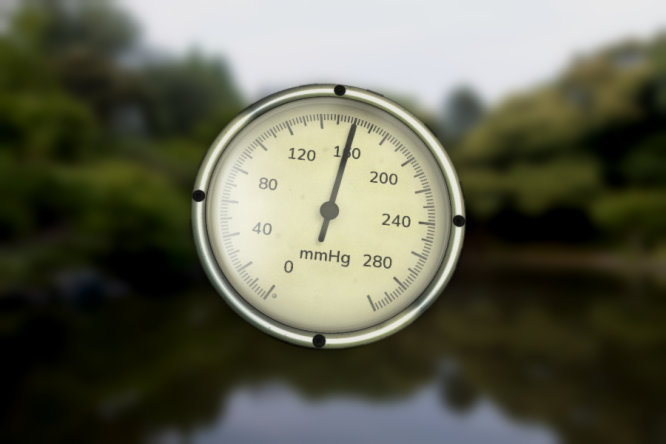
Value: 160 mmHg
